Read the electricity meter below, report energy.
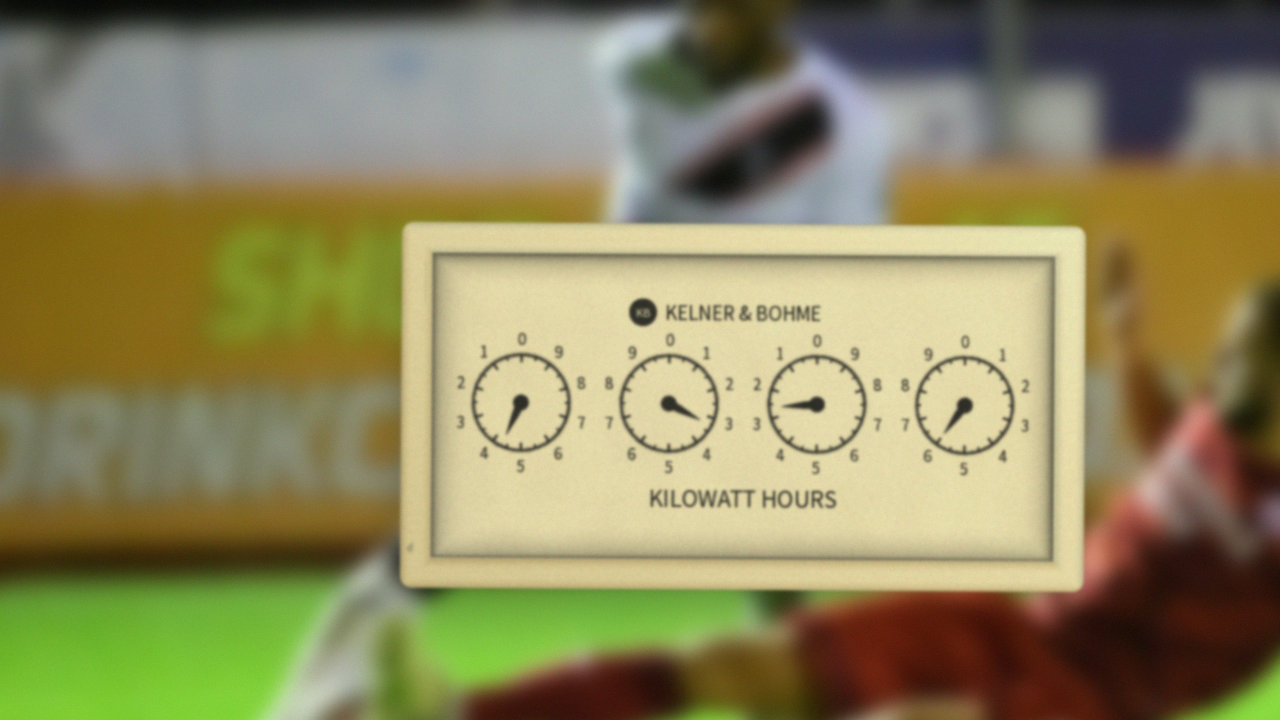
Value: 4326 kWh
